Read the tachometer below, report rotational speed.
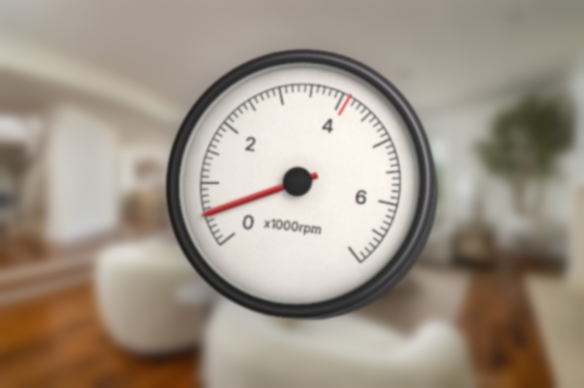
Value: 500 rpm
